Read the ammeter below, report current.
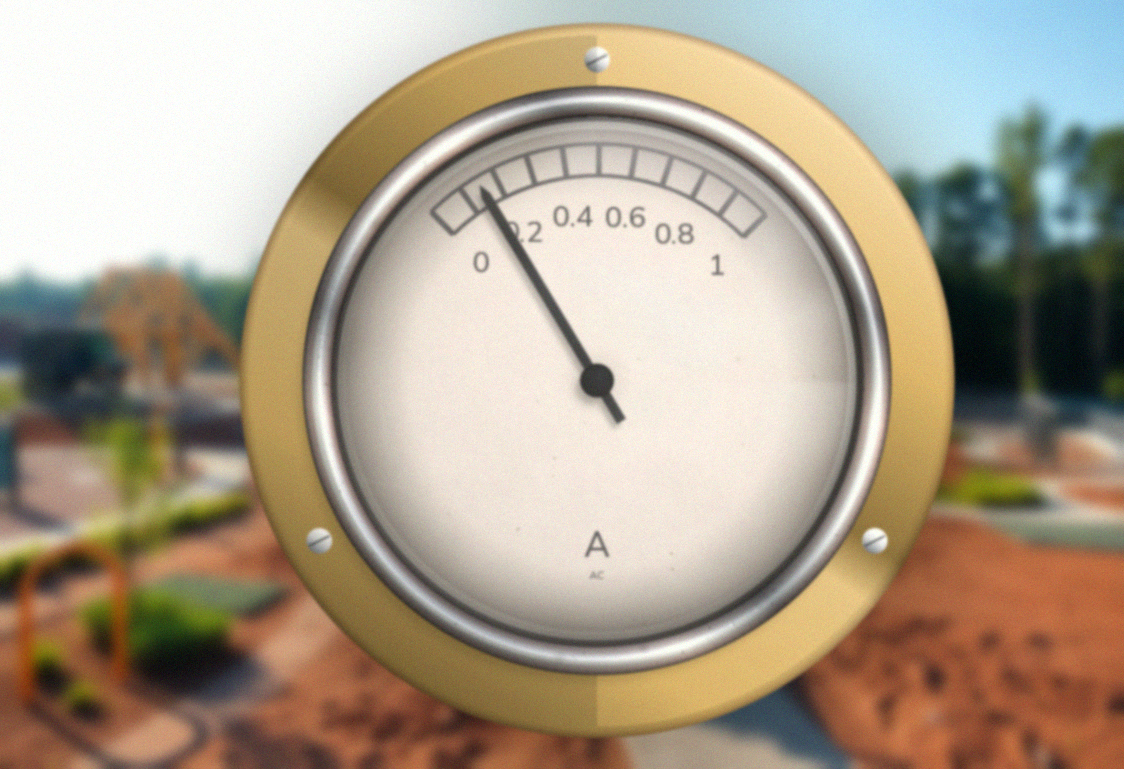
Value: 0.15 A
